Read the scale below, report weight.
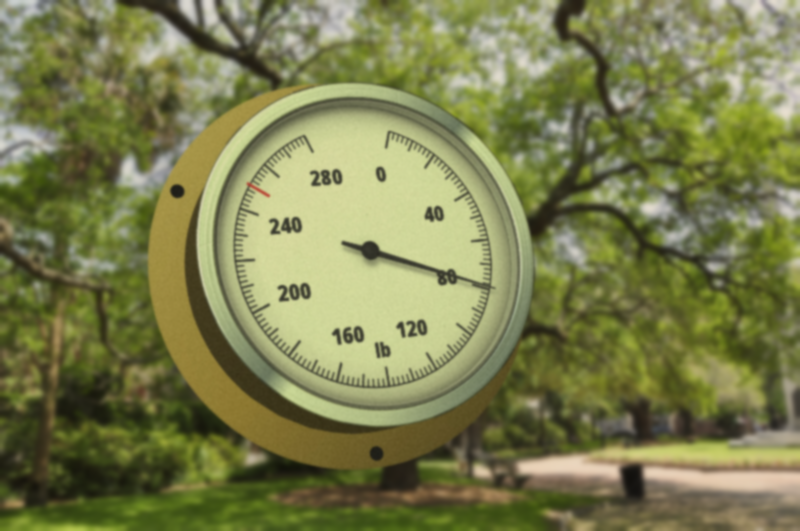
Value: 80 lb
